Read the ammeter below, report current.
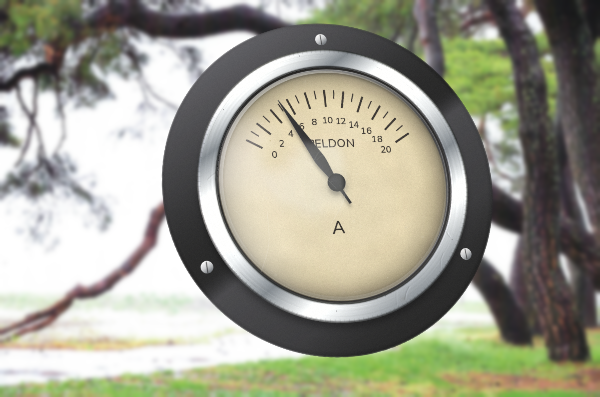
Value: 5 A
